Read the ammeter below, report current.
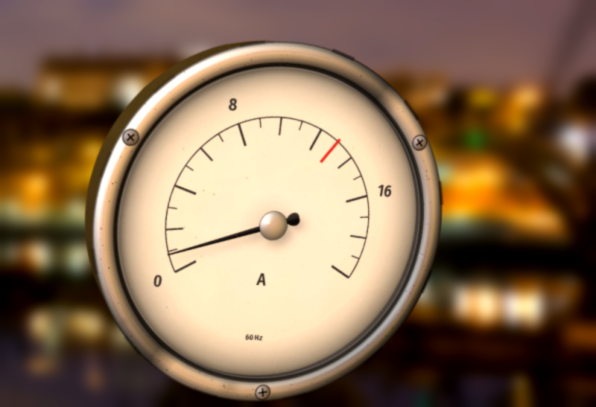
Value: 1 A
